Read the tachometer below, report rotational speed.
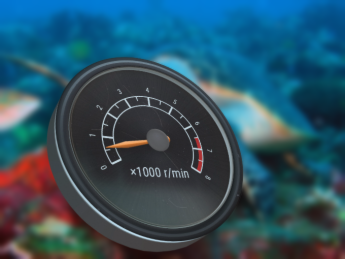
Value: 500 rpm
